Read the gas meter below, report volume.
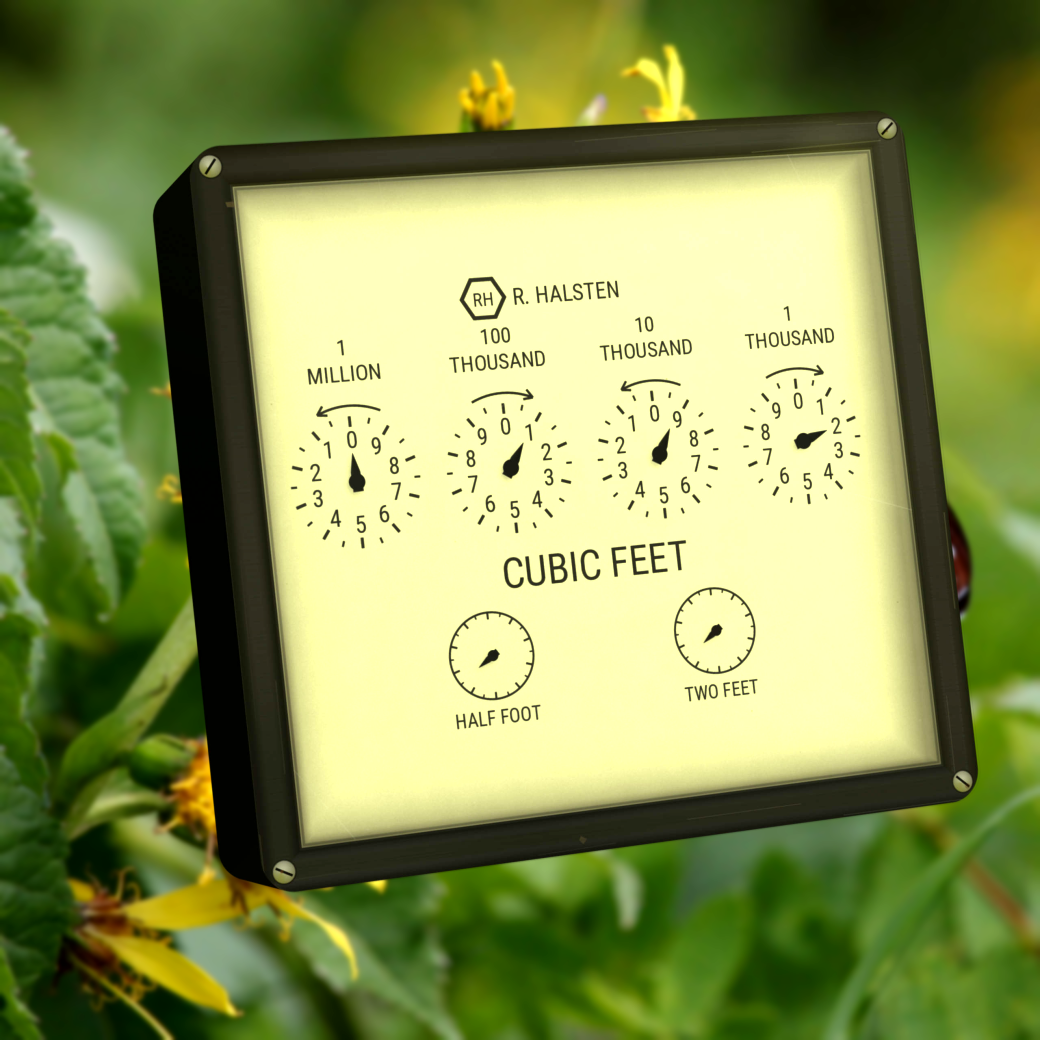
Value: 9200 ft³
